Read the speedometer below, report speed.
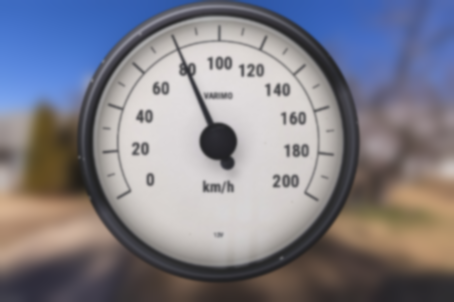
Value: 80 km/h
